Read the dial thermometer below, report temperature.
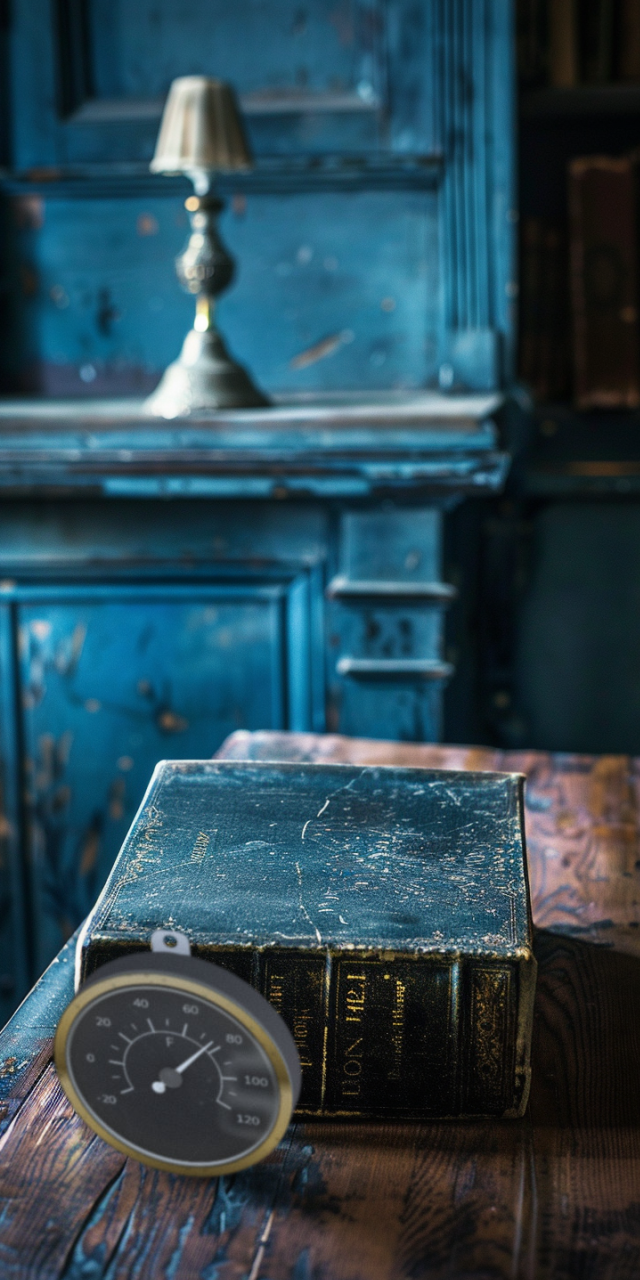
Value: 75 °F
